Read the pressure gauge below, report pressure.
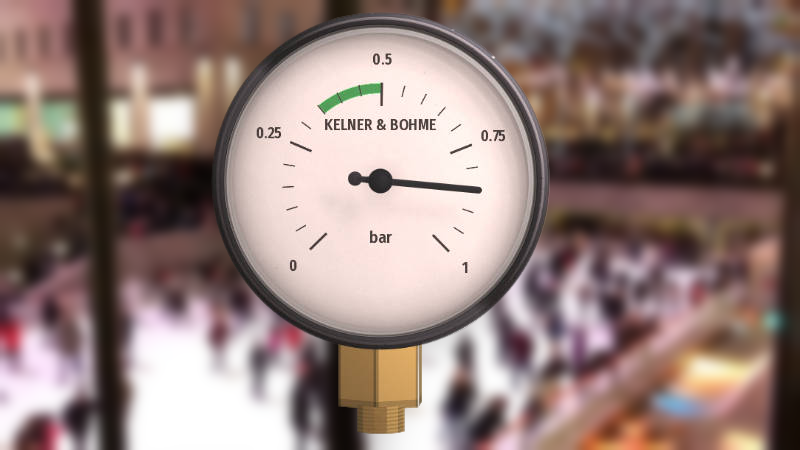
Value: 0.85 bar
